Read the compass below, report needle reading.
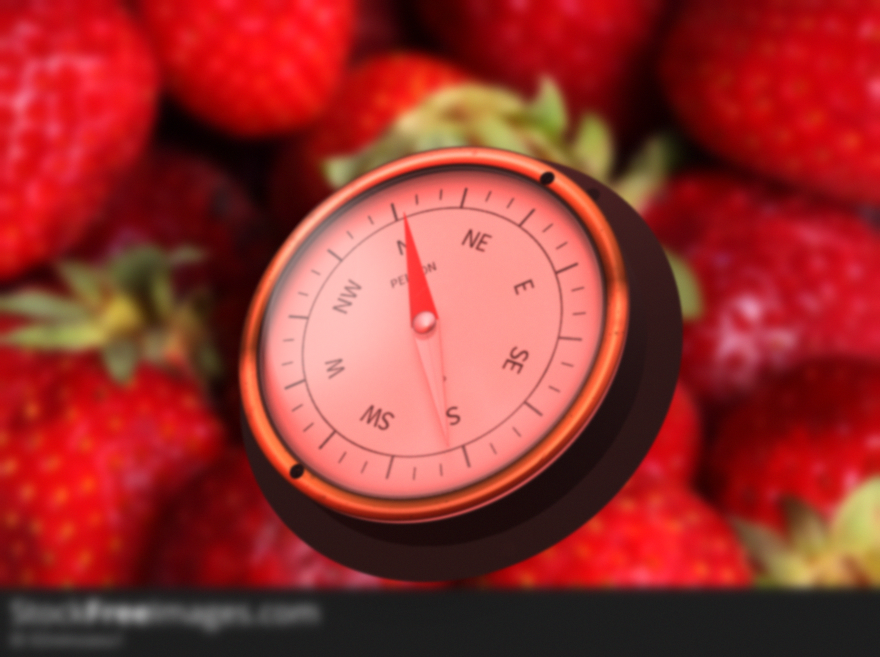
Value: 5 °
